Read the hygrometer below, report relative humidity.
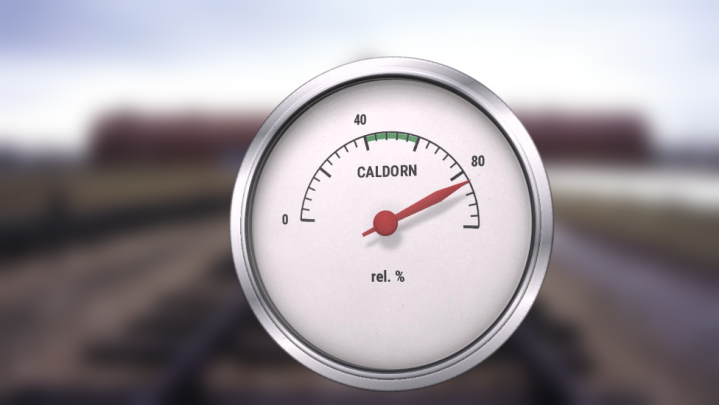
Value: 84 %
